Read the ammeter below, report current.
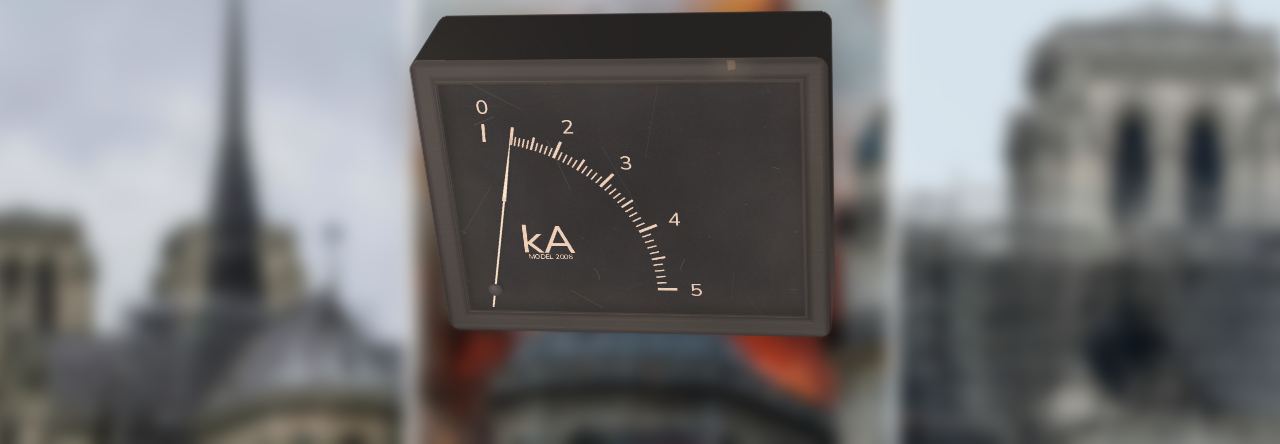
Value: 1 kA
